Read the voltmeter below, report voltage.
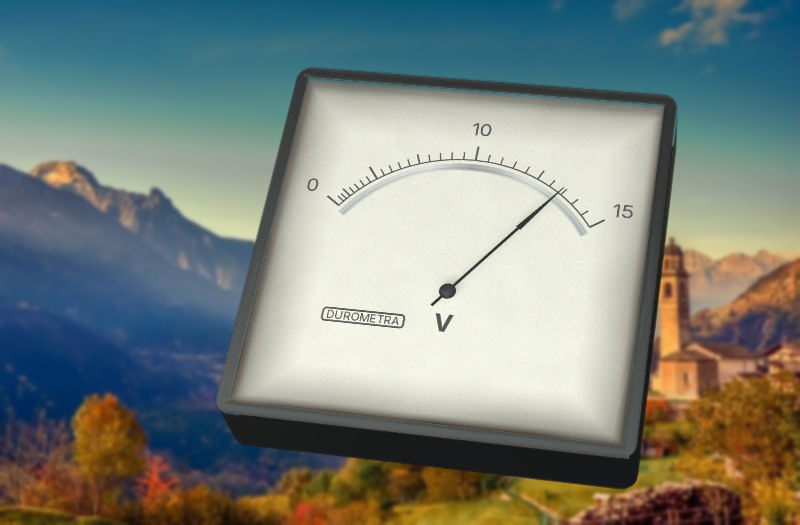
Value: 13.5 V
